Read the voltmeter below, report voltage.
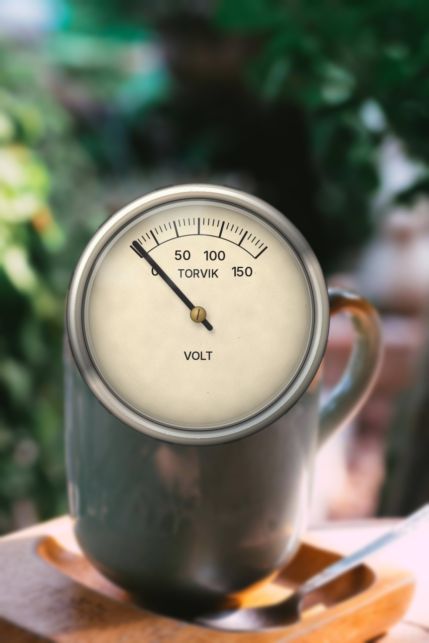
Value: 5 V
